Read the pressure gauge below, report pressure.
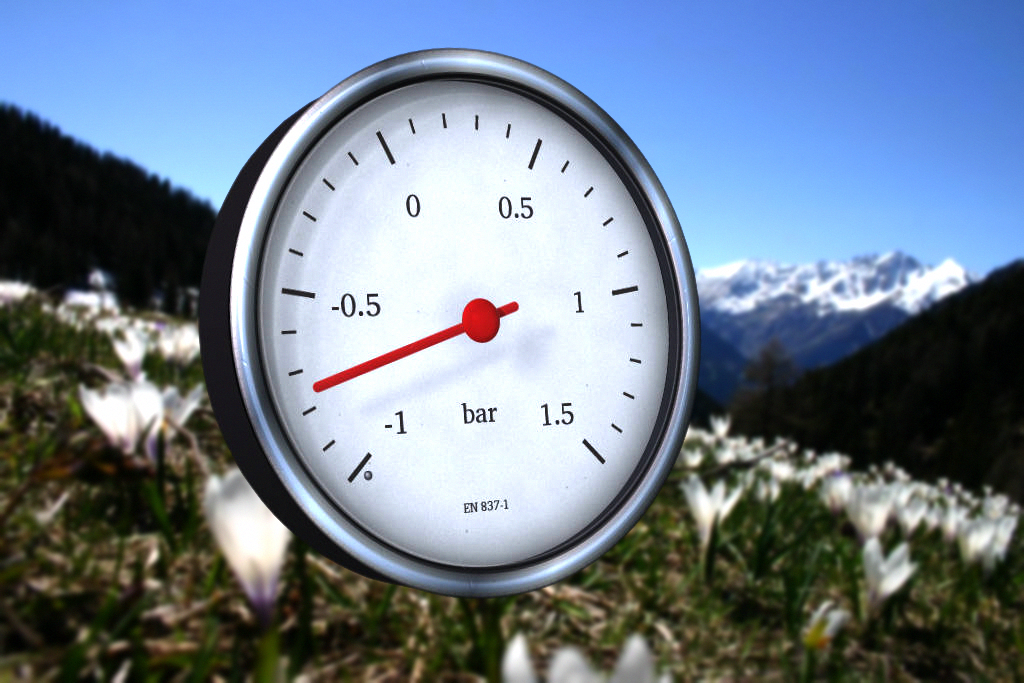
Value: -0.75 bar
